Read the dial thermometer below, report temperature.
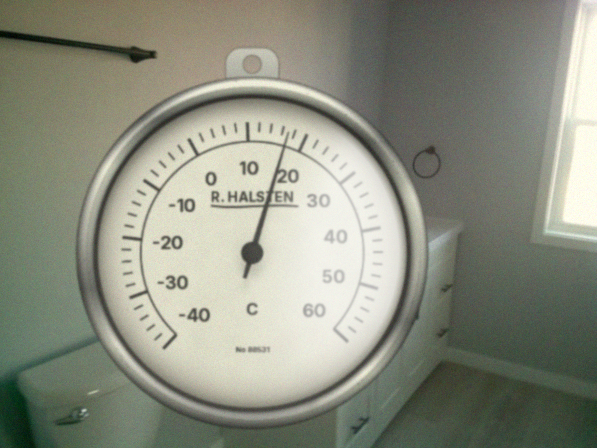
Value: 17 °C
